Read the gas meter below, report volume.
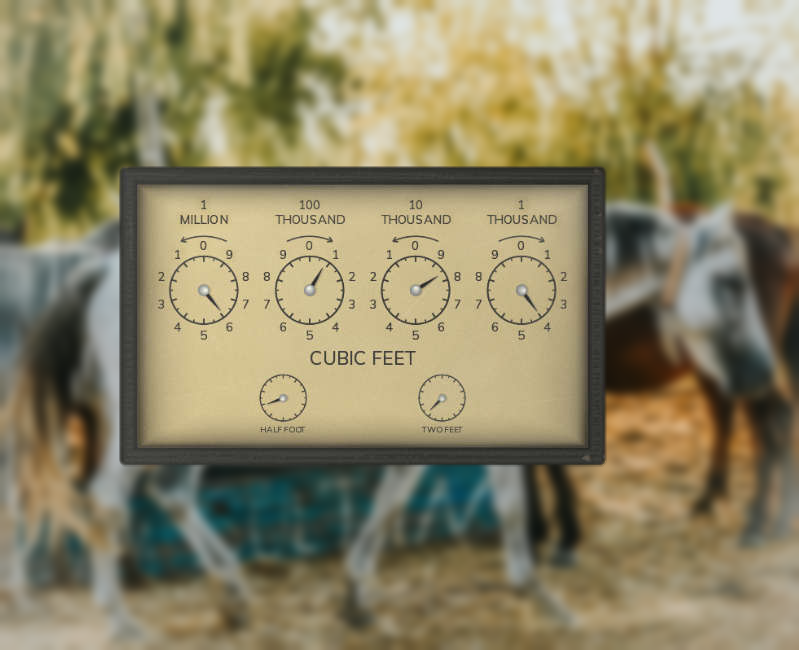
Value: 608400 ft³
